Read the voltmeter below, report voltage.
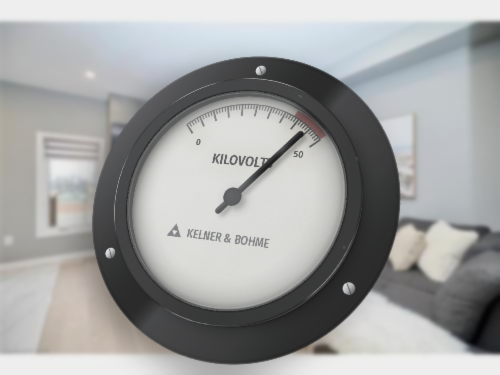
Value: 45 kV
